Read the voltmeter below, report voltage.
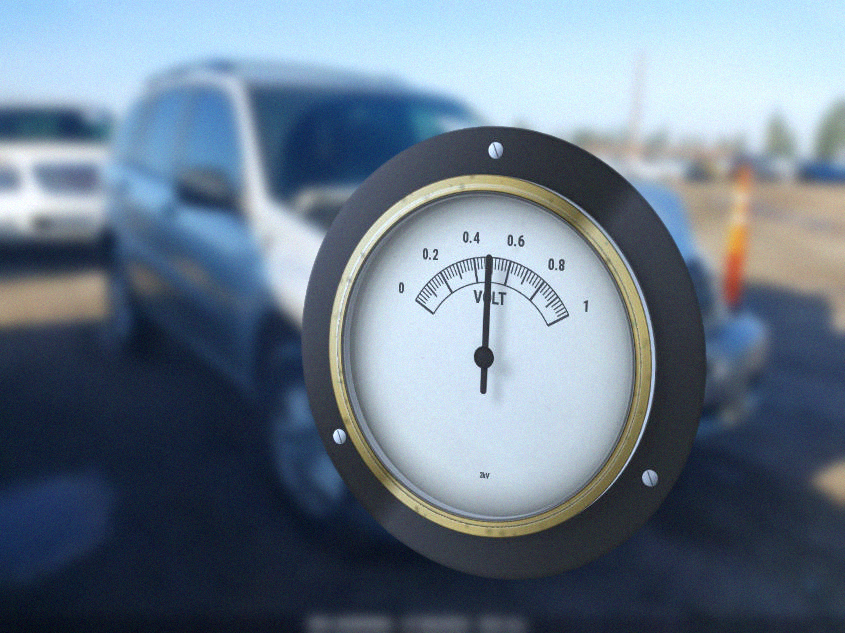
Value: 0.5 V
